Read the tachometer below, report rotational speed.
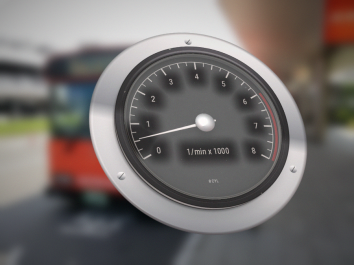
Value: 500 rpm
